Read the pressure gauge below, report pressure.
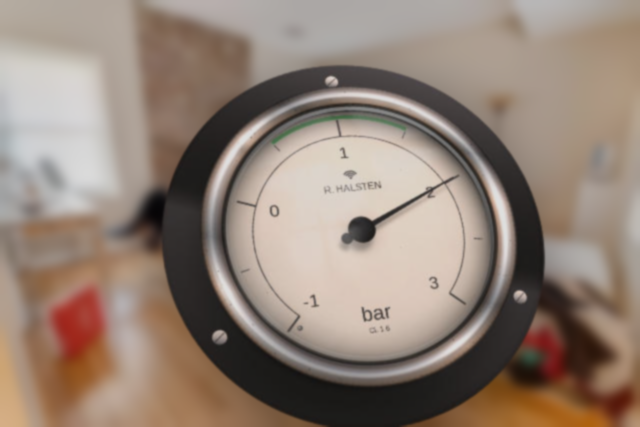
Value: 2 bar
